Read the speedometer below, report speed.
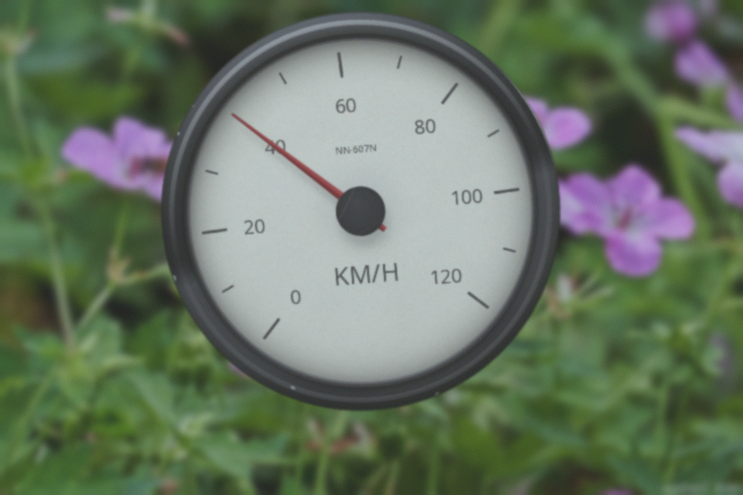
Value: 40 km/h
